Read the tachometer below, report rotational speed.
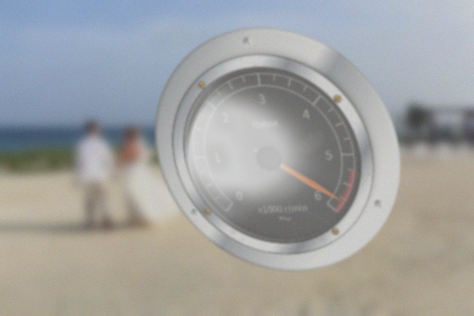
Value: 5750 rpm
